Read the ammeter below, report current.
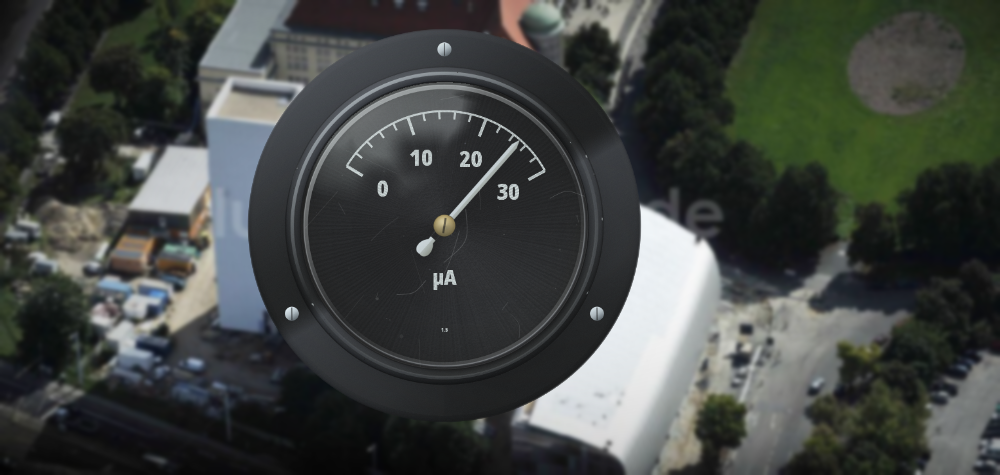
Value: 25 µA
